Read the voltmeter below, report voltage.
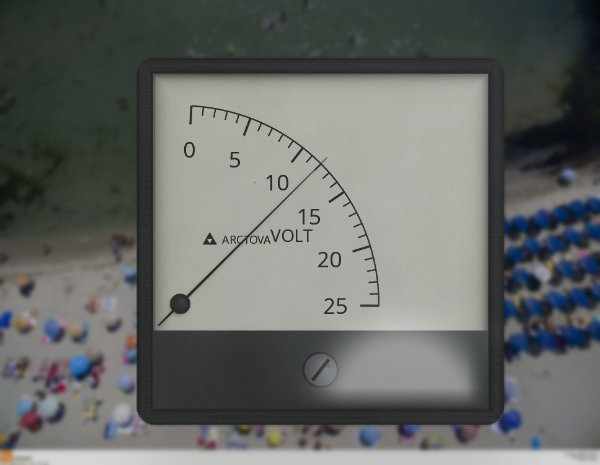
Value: 12 V
